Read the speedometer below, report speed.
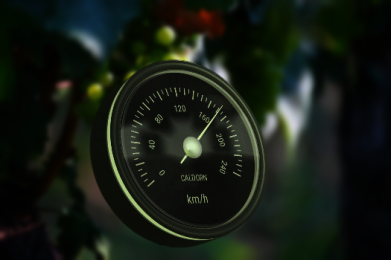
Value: 170 km/h
